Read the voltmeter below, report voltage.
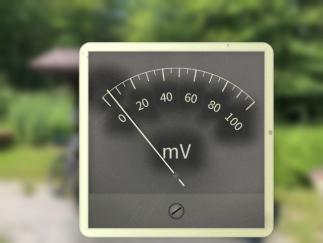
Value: 5 mV
